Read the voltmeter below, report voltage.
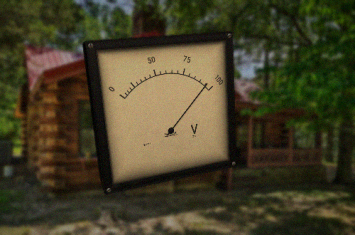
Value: 95 V
